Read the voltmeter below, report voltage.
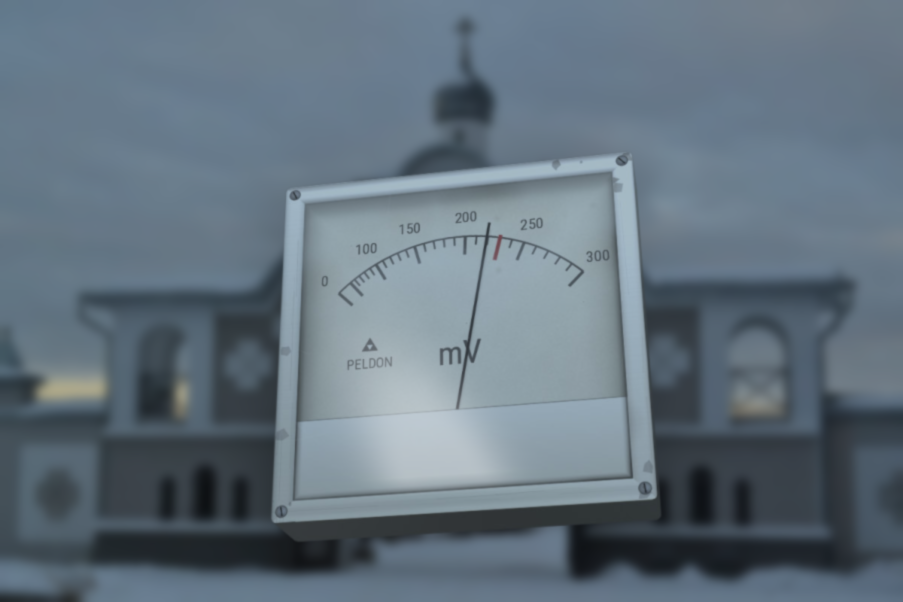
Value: 220 mV
